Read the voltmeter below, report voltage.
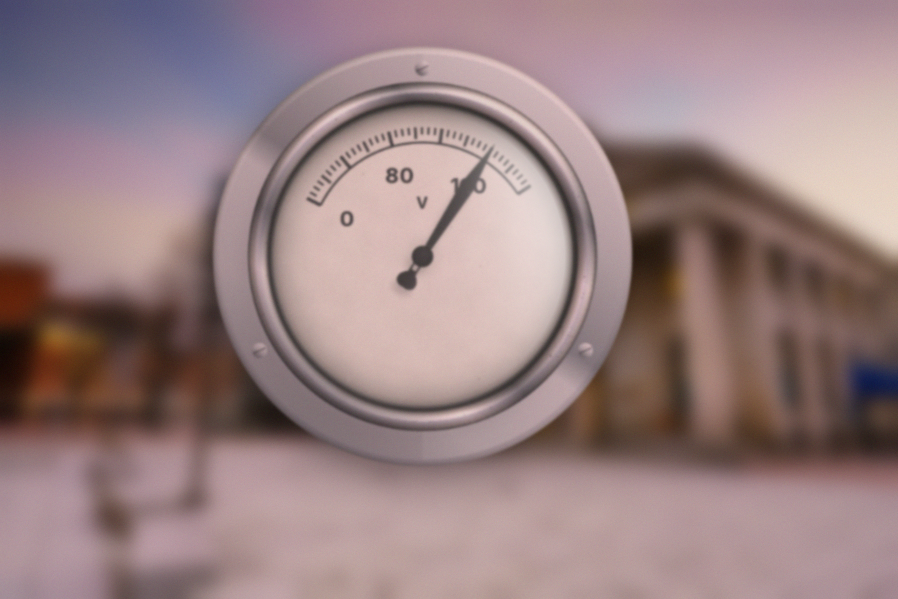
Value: 160 V
